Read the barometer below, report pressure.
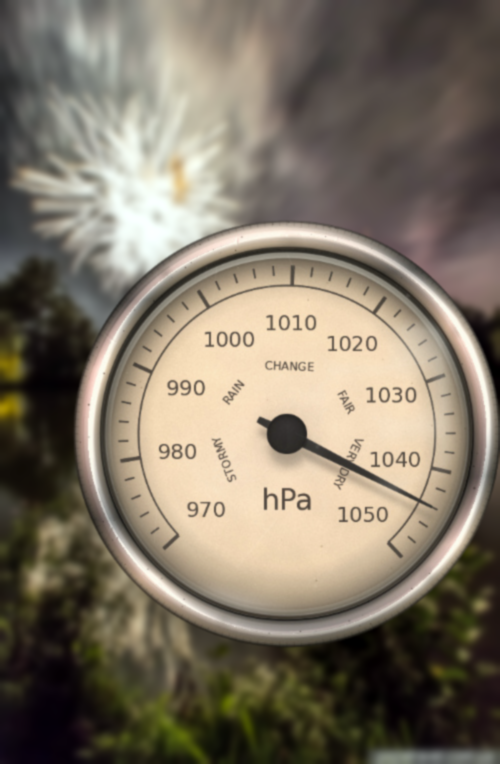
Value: 1044 hPa
